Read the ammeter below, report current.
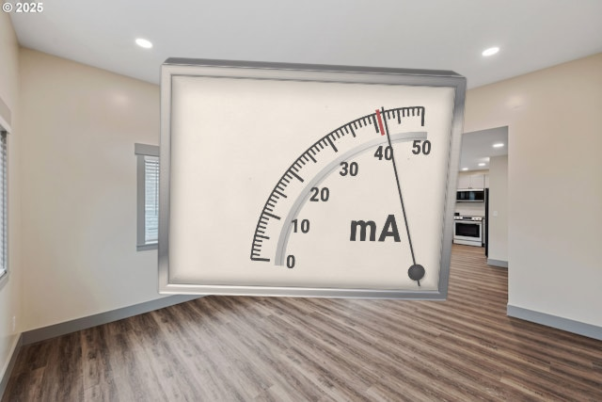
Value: 42 mA
